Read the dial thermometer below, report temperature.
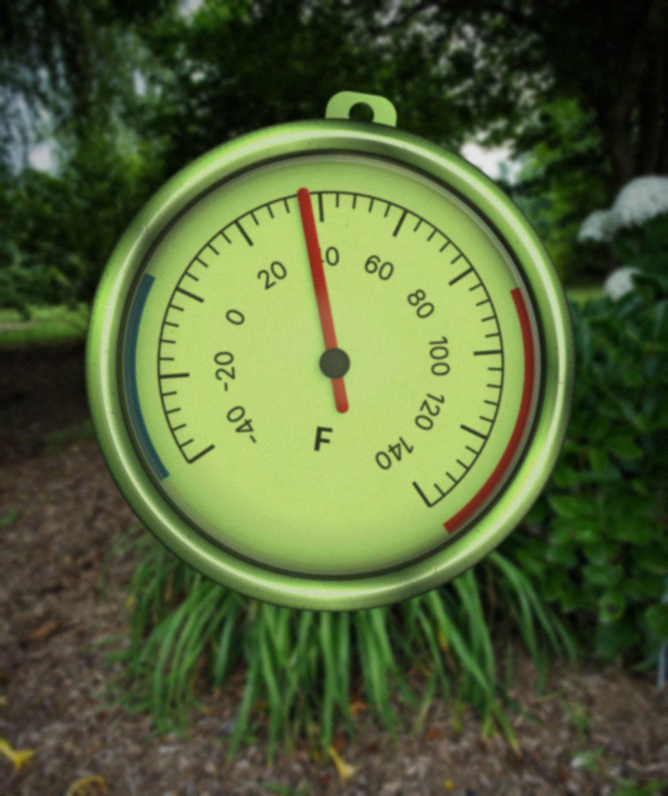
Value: 36 °F
